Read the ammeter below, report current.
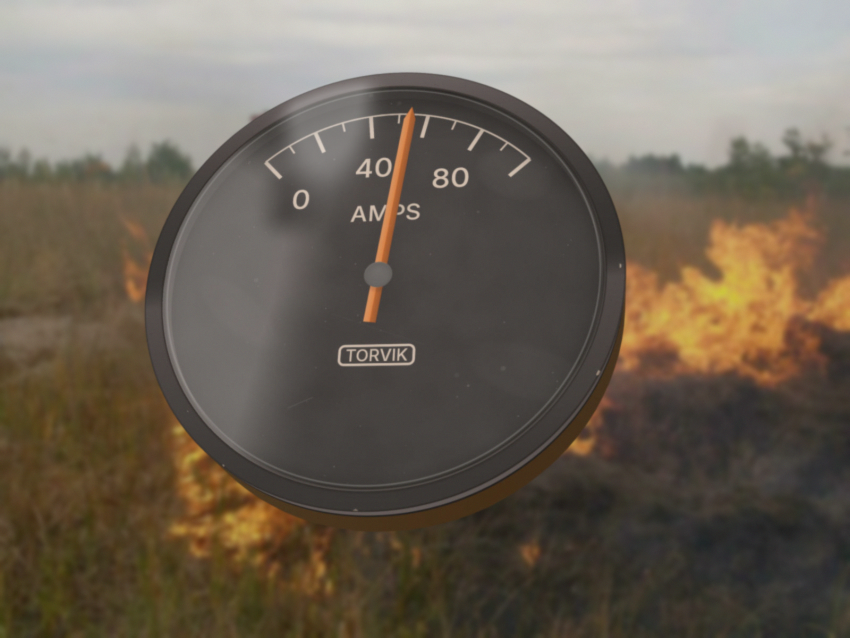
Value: 55 A
